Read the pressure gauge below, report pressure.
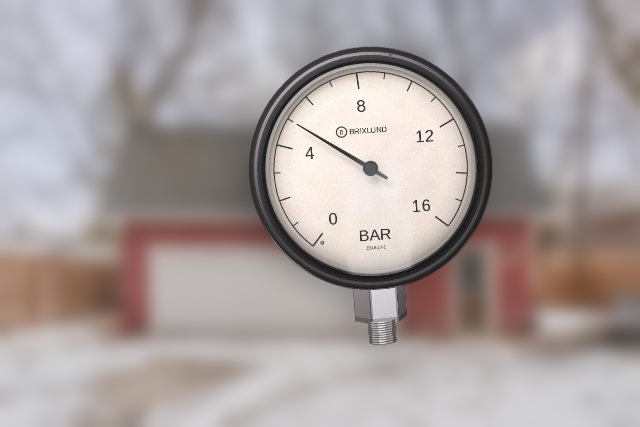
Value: 5 bar
